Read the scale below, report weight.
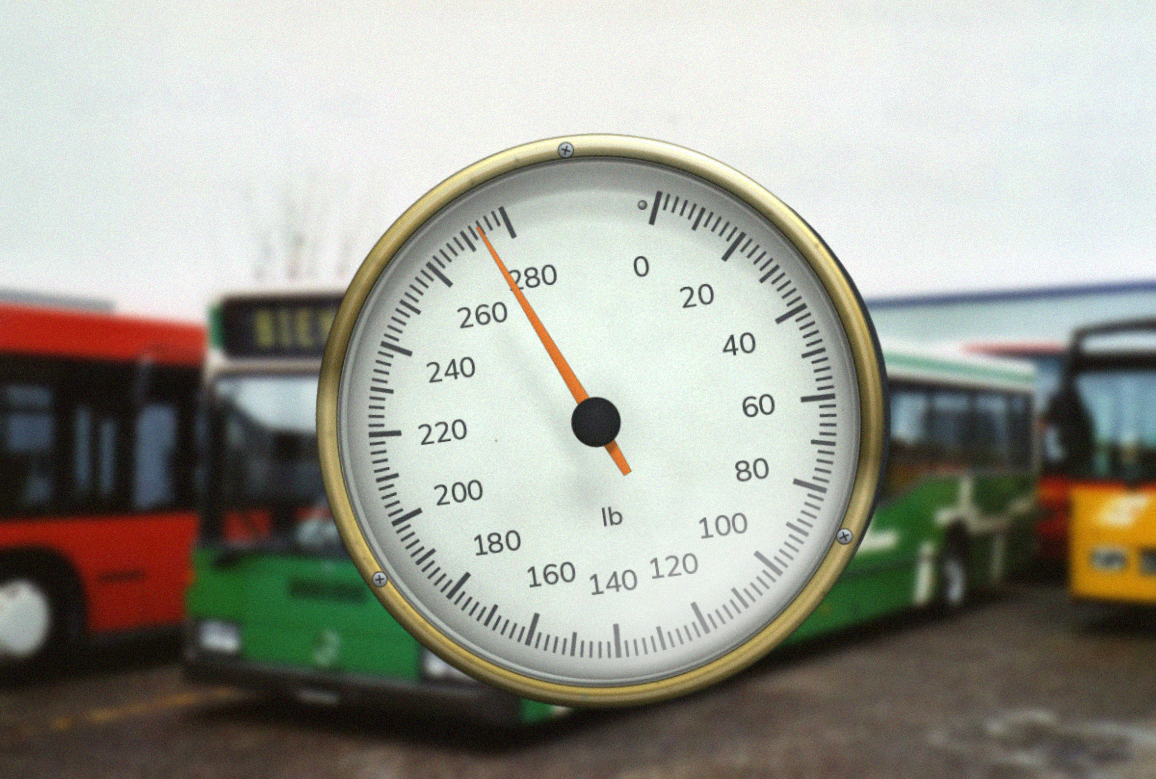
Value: 274 lb
